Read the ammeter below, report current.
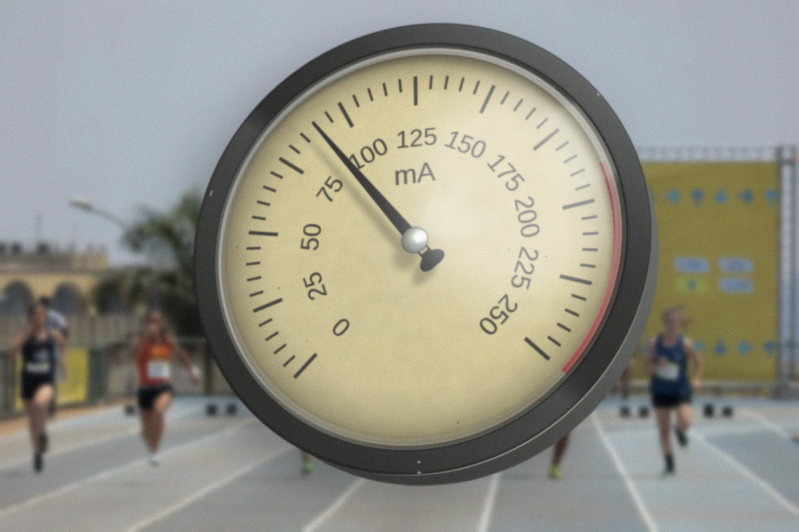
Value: 90 mA
